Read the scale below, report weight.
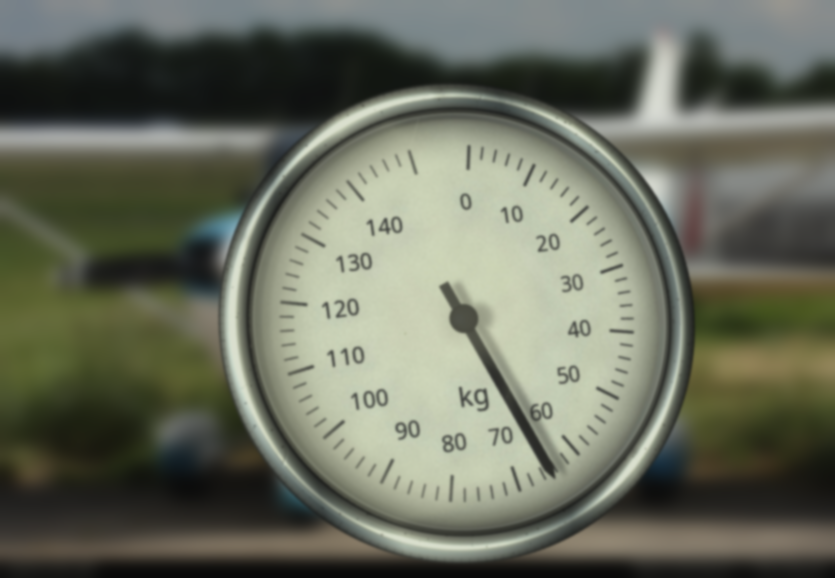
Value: 65 kg
